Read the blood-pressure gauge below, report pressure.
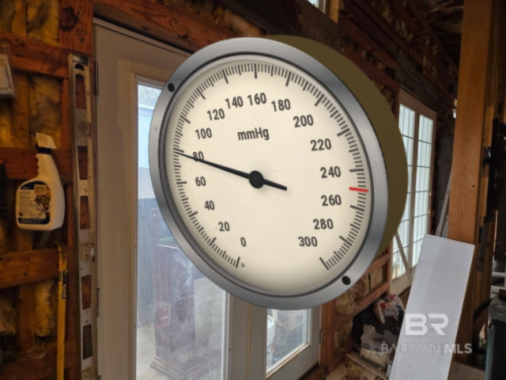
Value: 80 mmHg
